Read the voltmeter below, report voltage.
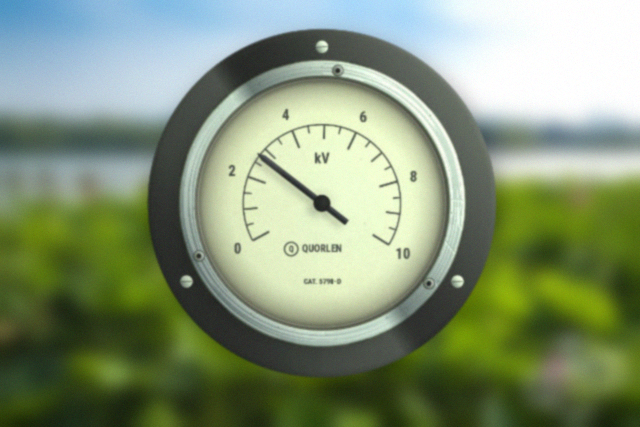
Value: 2.75 kV
